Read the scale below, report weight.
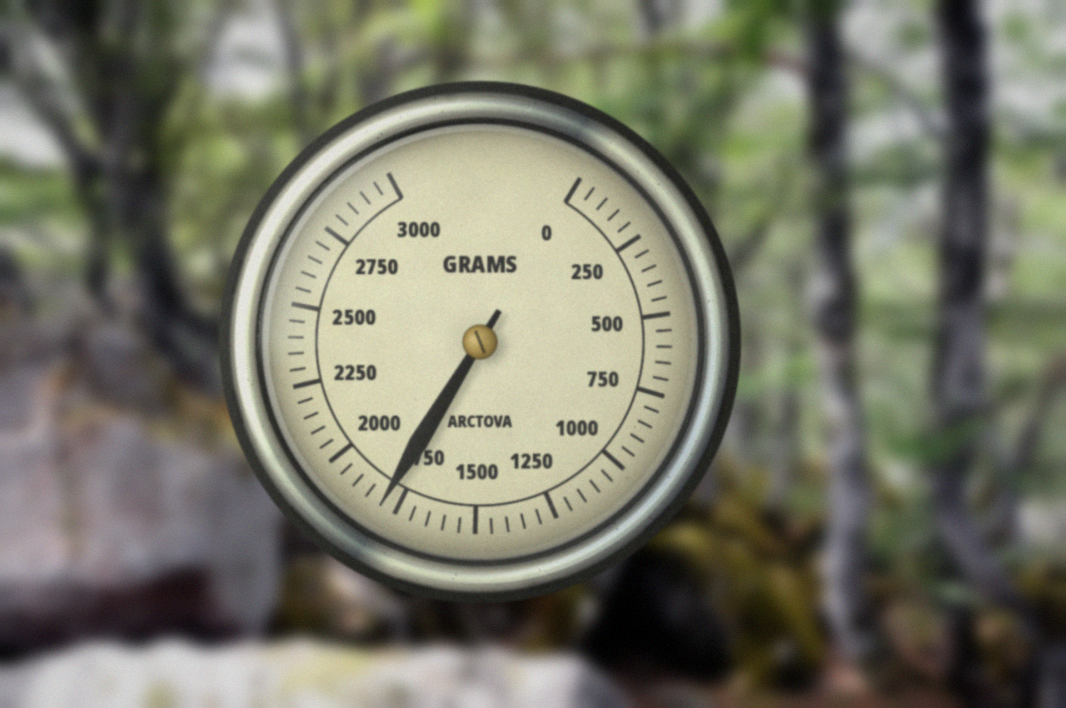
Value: 1800 g
